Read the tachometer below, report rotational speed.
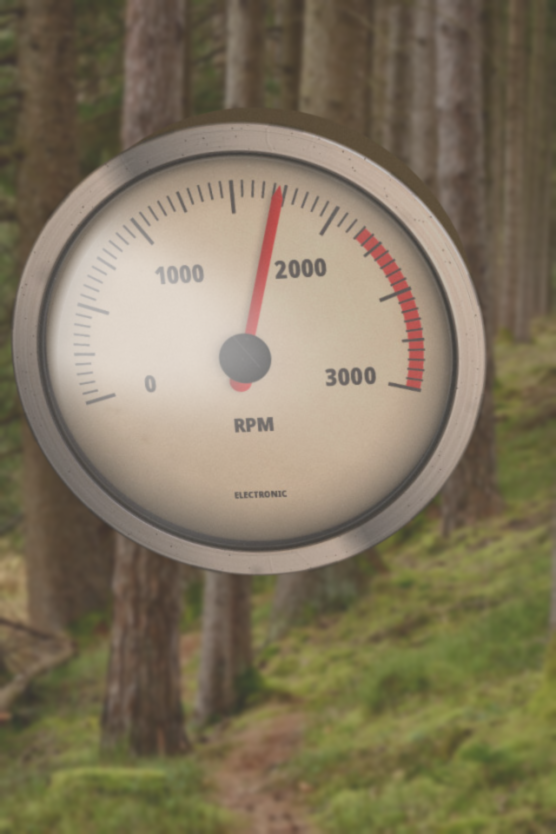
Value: 1725 rpm
